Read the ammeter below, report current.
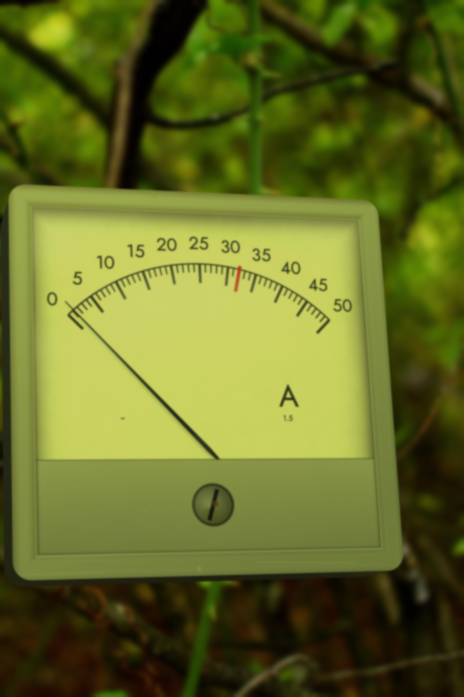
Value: 1 A
